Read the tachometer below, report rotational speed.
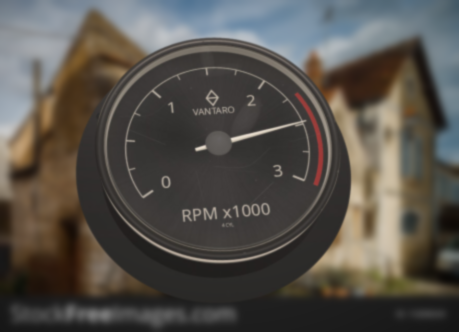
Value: 2500 rpm
